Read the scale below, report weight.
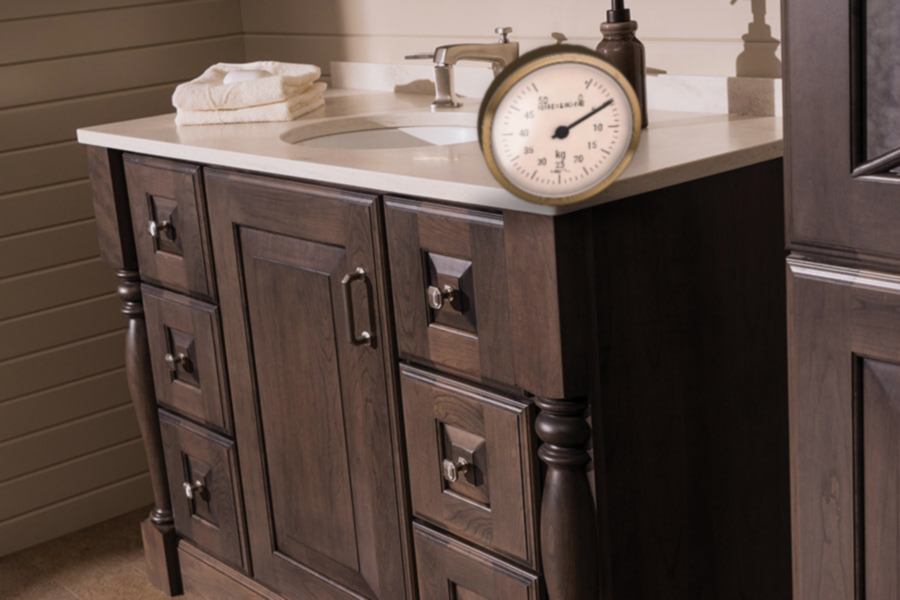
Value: 5 kg
